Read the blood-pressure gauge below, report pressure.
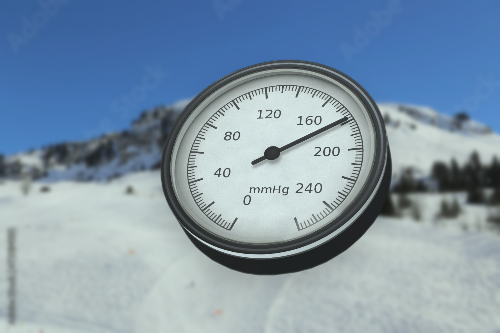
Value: 180 mmHg
